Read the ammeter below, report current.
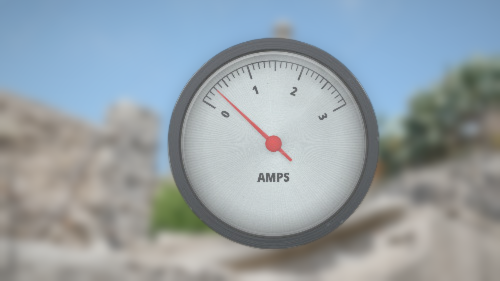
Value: 0.3 A
